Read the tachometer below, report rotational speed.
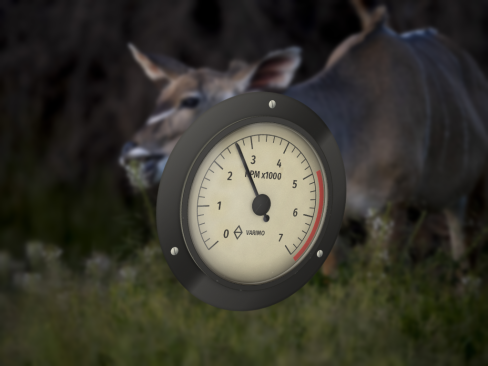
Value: 2600 rpm
